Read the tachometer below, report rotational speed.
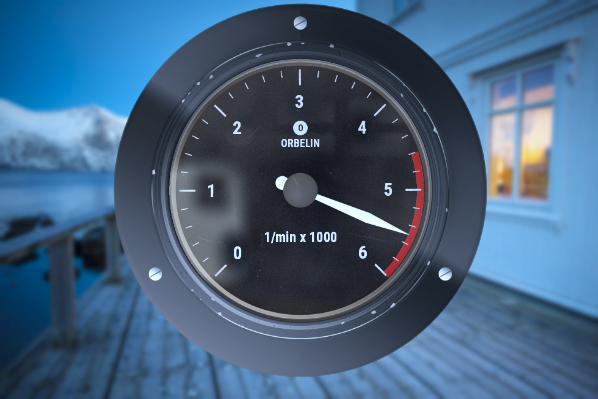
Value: 5500 rpm
